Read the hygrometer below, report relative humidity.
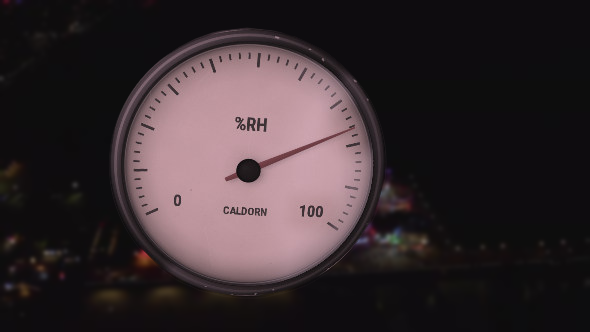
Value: 76 %
